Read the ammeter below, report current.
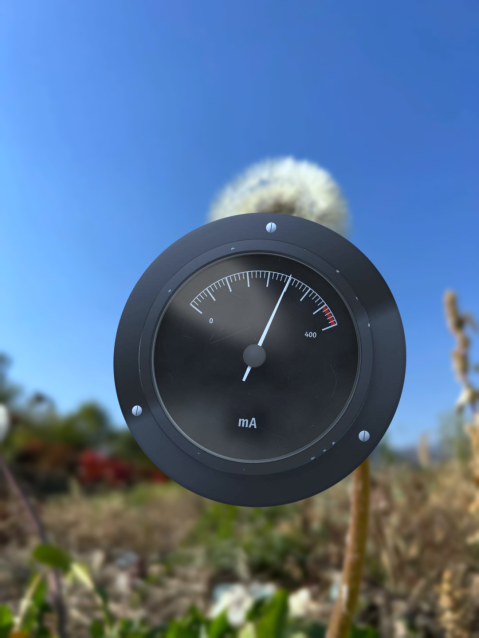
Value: 250 mA
